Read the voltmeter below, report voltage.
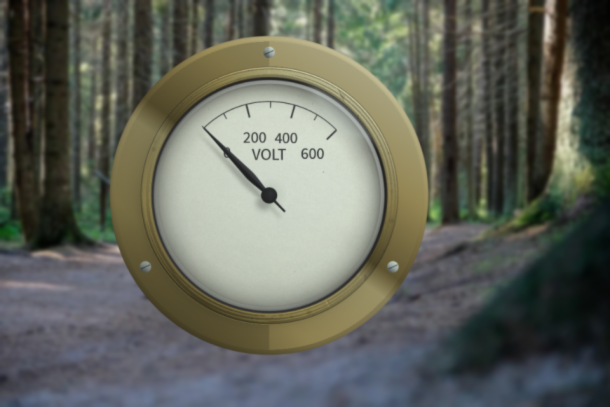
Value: 0 V
